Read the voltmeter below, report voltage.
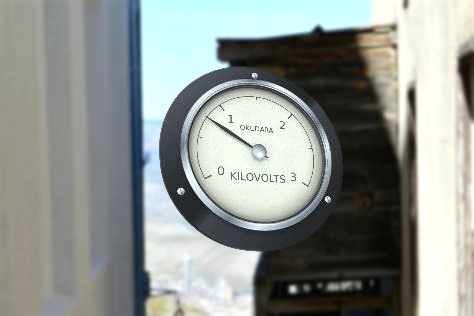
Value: 0.75 kV
